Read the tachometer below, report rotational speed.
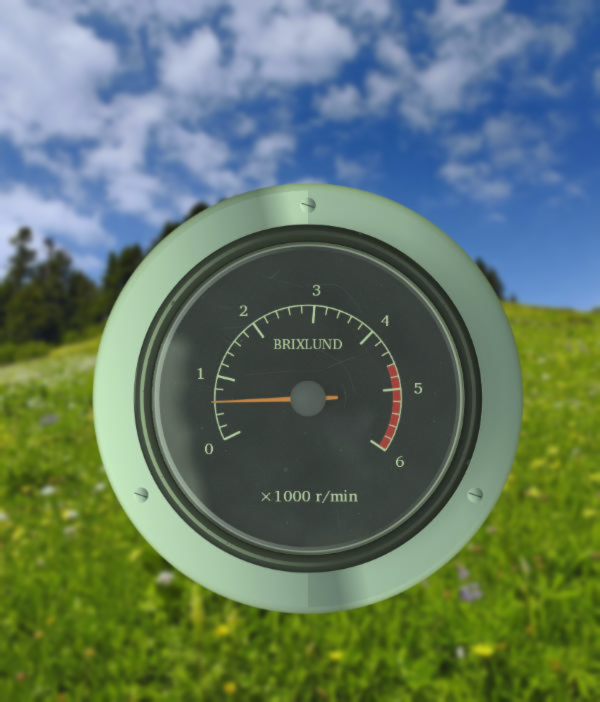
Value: 600 rpm
